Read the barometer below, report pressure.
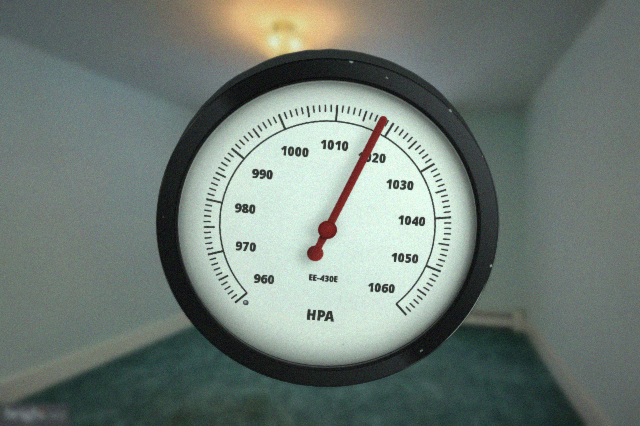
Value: 1018 hPa
